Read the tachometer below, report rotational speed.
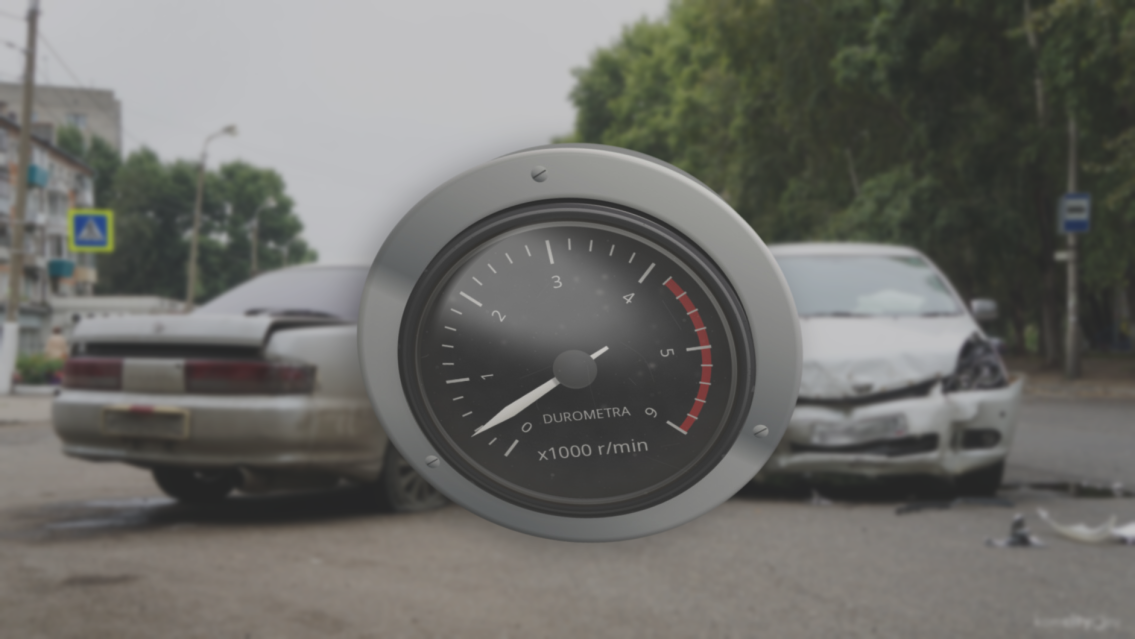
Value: 400 rpm
